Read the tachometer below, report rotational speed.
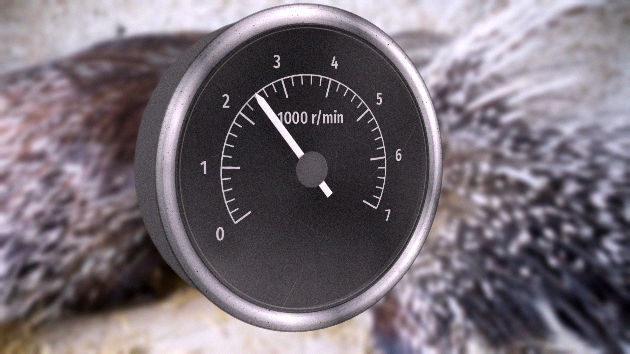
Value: 2400 rpm
